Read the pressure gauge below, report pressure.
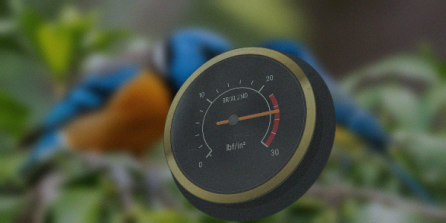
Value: 25 psi
